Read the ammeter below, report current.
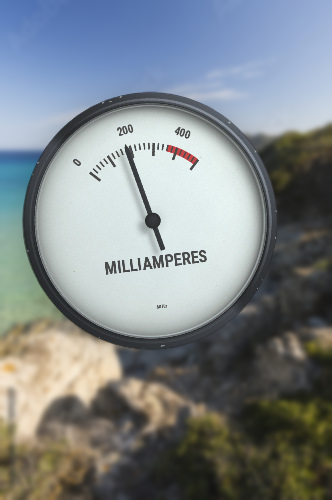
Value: 180 mA
